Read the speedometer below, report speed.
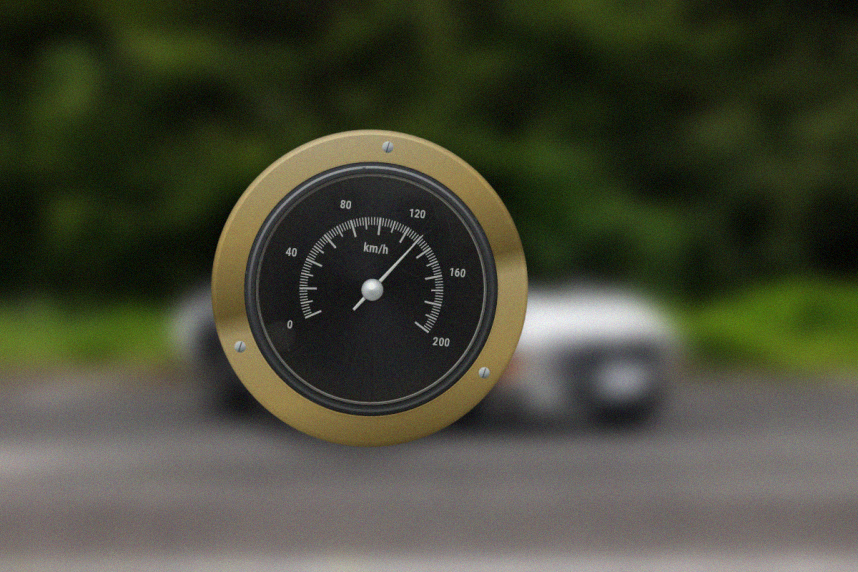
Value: 130 km/h
